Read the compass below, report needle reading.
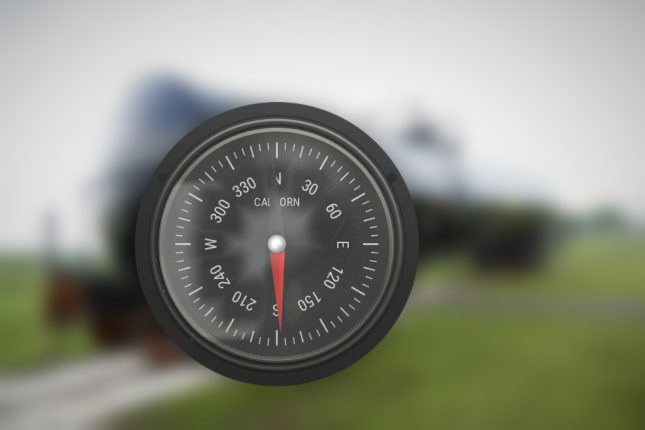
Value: 177.5 °
